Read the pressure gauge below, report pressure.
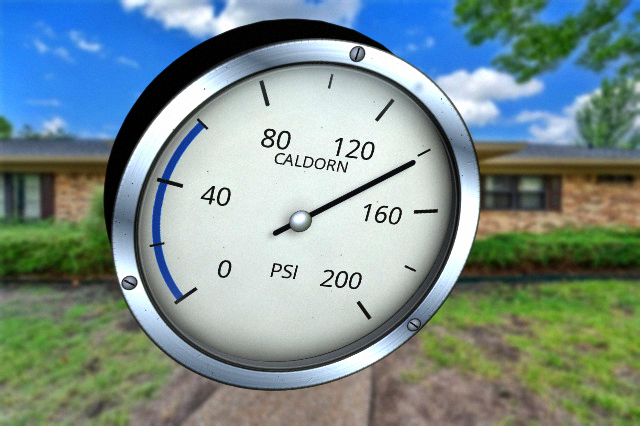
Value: 140 psi
